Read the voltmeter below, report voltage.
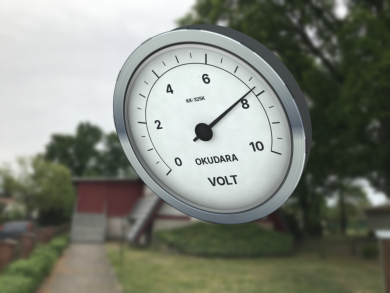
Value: 7.75 V
